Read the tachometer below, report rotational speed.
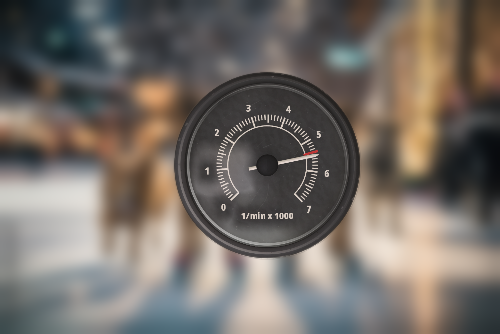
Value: 5500 rpm
